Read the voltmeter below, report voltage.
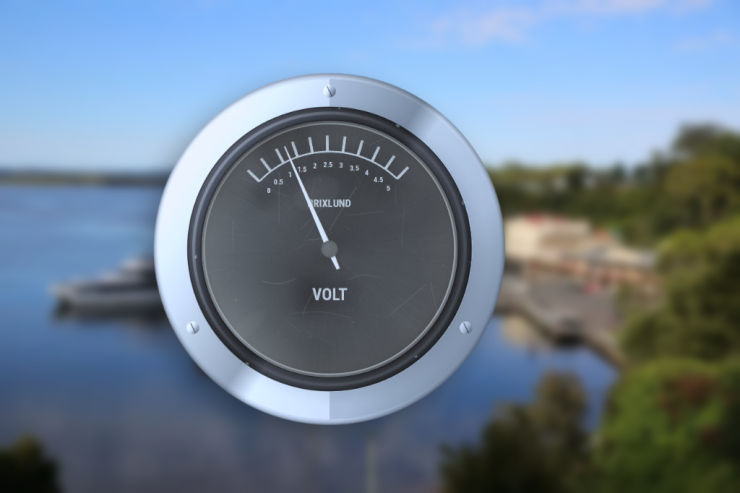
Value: 1.25 V
